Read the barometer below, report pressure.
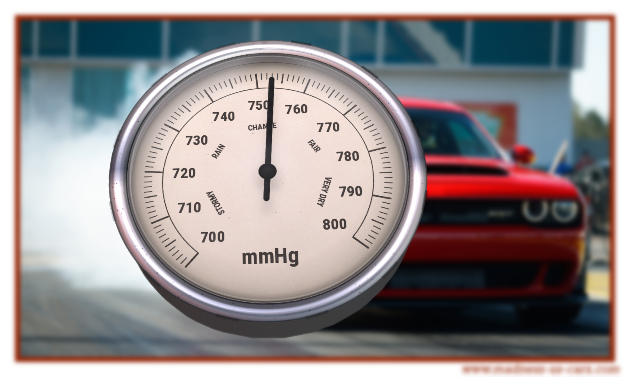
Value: 753 mmHg
